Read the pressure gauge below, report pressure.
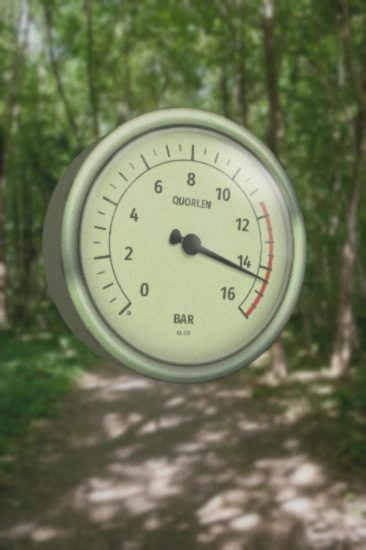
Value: 14.5 bar
